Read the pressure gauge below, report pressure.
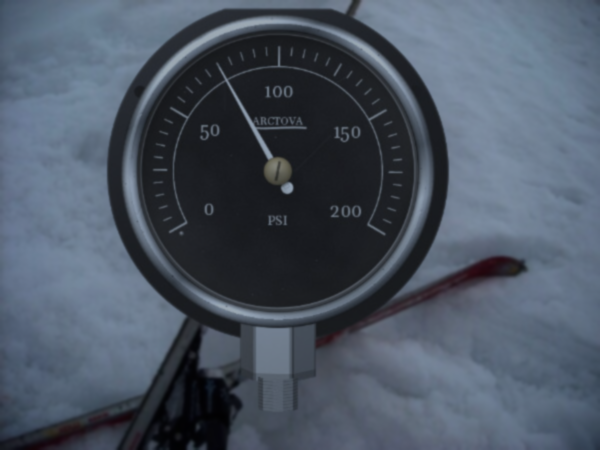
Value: 75 psi
